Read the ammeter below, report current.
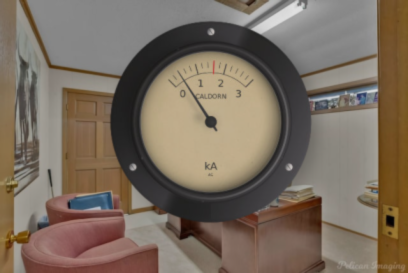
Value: 0.4 kA
